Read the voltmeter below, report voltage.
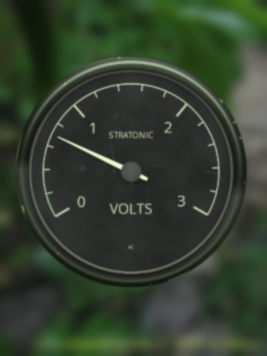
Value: 0.7 V
